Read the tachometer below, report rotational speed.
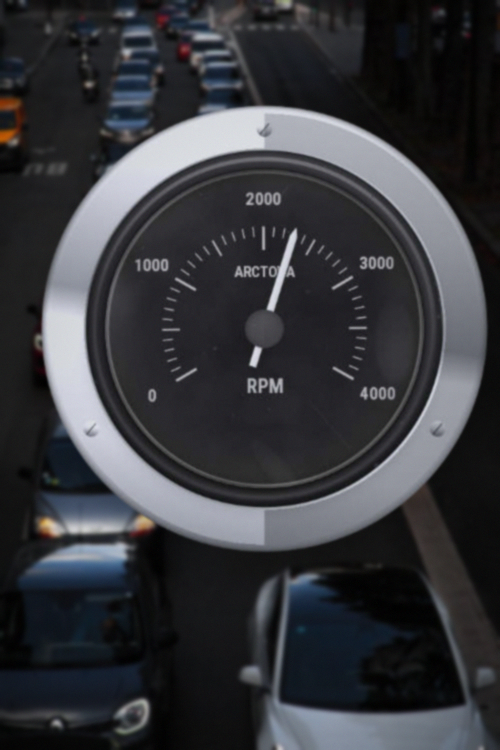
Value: 2300 rpm
